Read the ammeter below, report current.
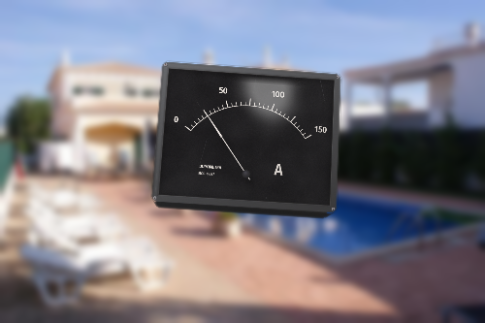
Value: 25 A
